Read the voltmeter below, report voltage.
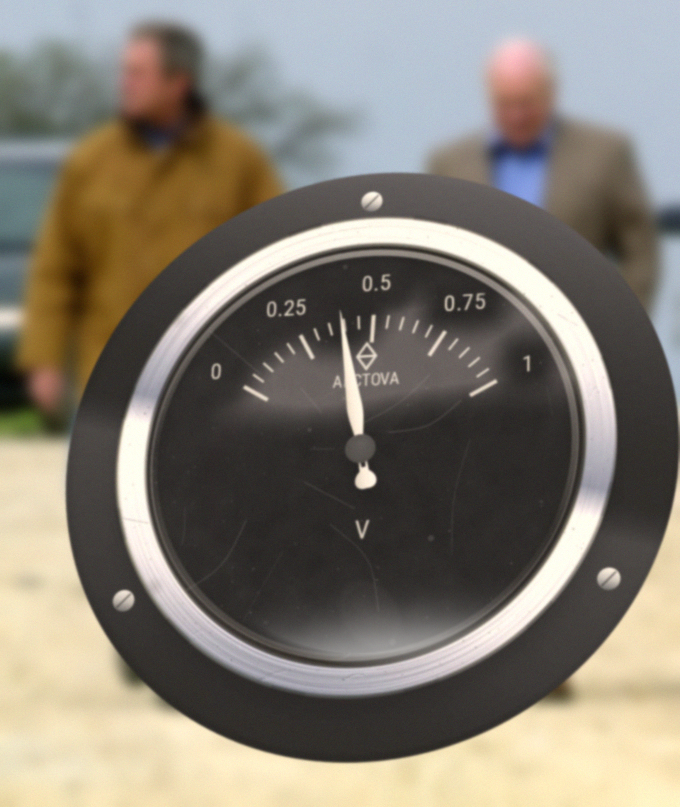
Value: 0.4 V
